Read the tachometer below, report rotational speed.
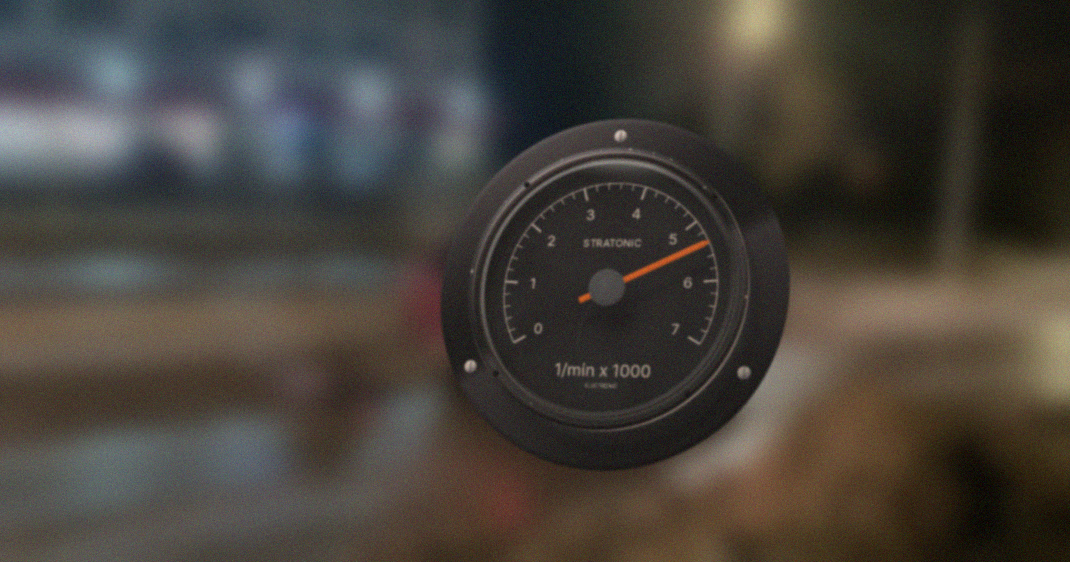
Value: 5400 rpm
